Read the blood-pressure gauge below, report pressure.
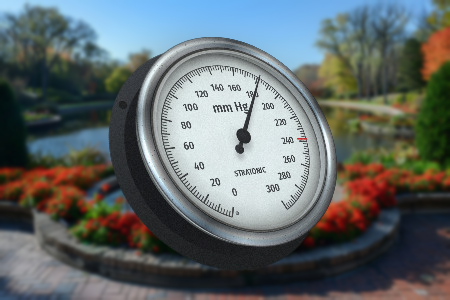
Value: 180 mmHg
